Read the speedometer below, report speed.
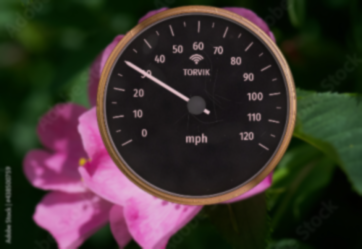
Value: 30 mph
